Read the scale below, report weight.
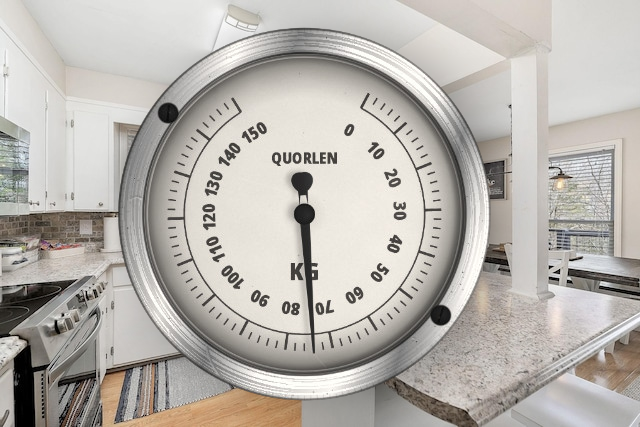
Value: 74 kg
